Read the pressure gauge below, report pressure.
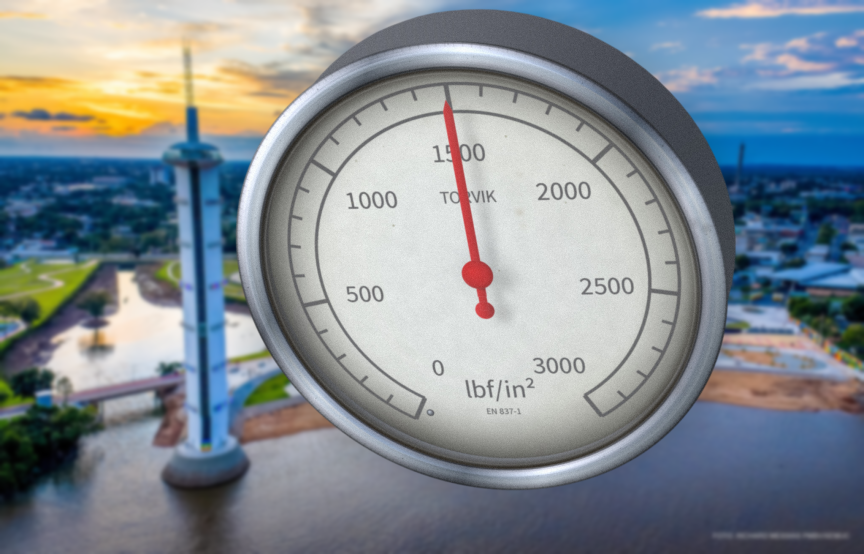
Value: 1500 psi
